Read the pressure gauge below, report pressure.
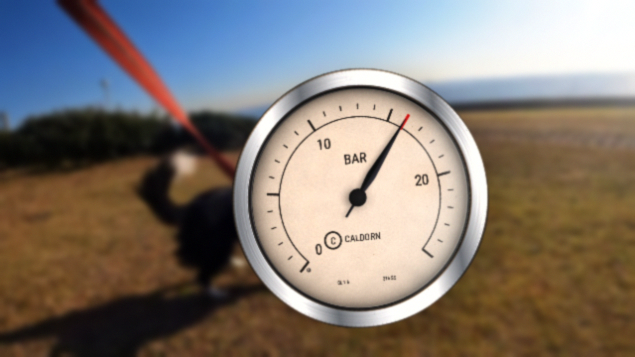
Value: 16 bar
